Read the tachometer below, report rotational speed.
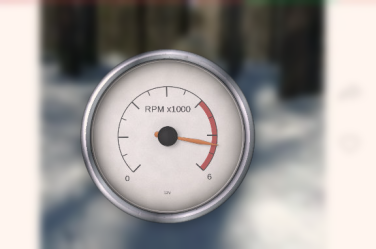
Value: 5250 rpm
